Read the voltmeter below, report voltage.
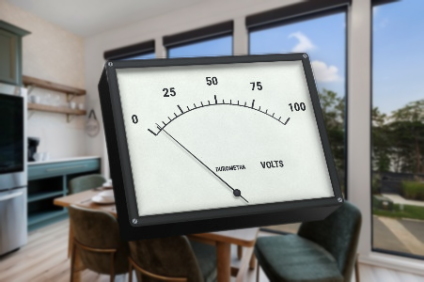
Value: 5 V
